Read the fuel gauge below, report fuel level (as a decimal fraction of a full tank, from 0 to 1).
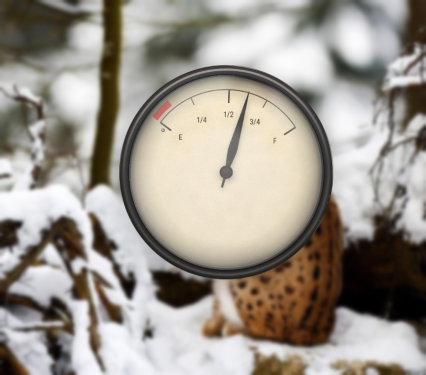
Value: 0.625
